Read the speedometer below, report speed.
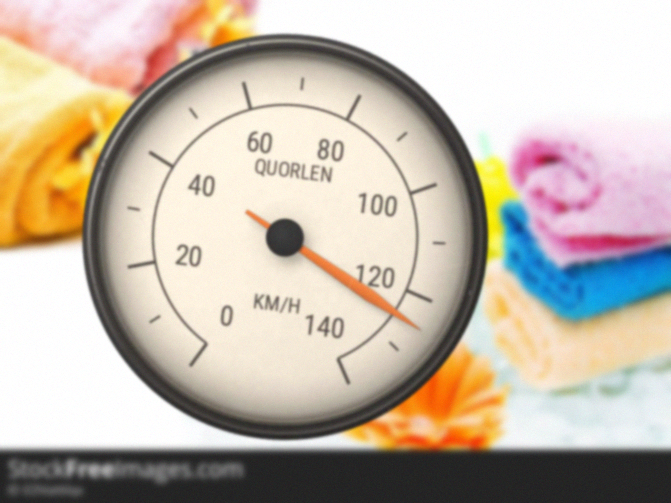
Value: 125 km/h
